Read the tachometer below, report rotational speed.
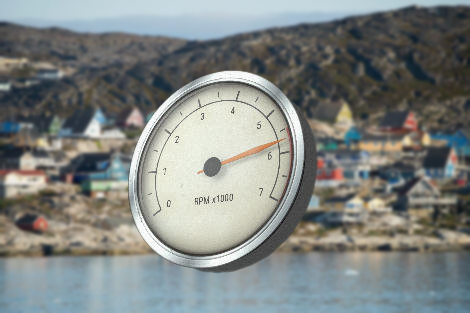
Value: 5750 rpm
